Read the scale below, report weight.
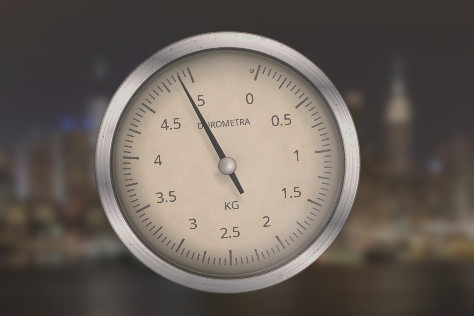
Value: 4.9 kg
